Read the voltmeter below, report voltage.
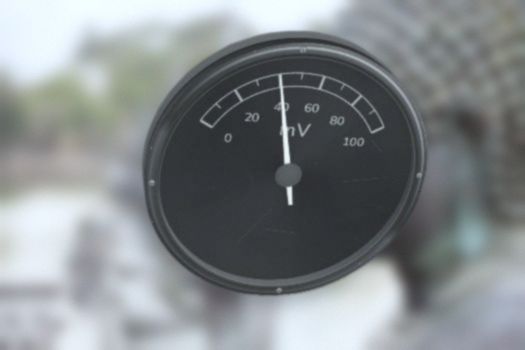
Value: 40 mV
